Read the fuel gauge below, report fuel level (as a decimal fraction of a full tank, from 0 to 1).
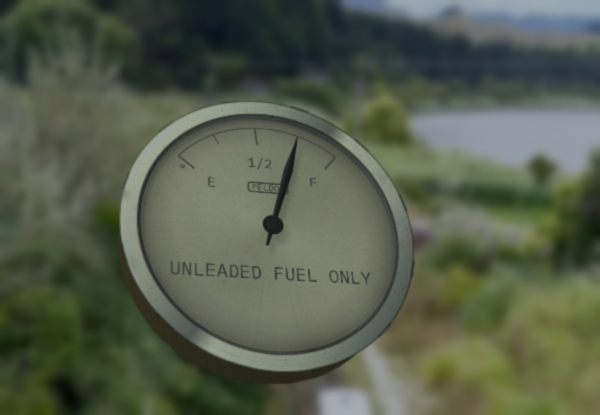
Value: 0.75
